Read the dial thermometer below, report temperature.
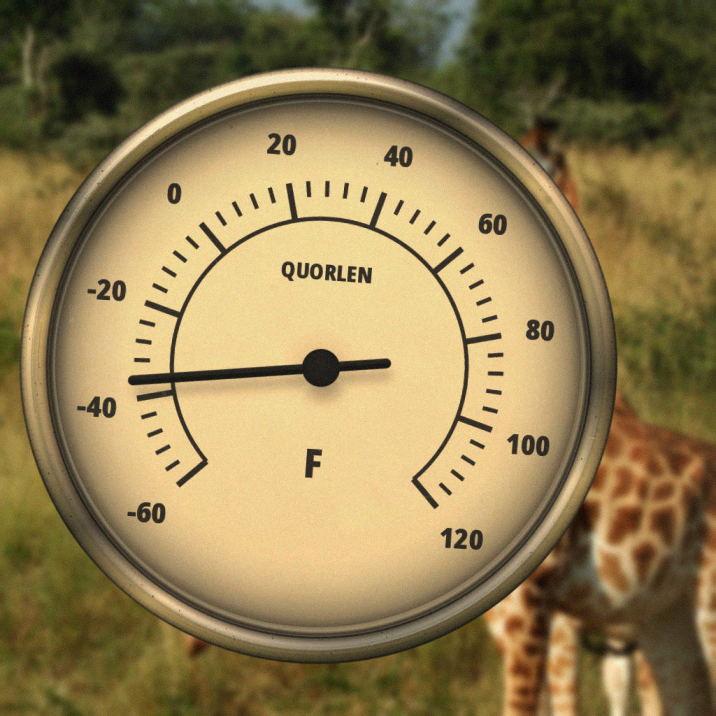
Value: -36 °F
